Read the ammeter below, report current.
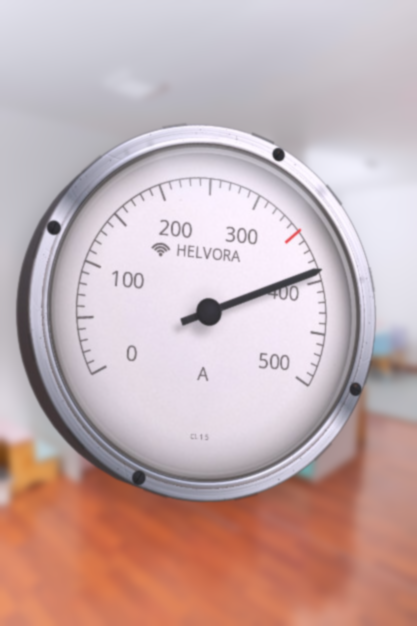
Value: 390 A
